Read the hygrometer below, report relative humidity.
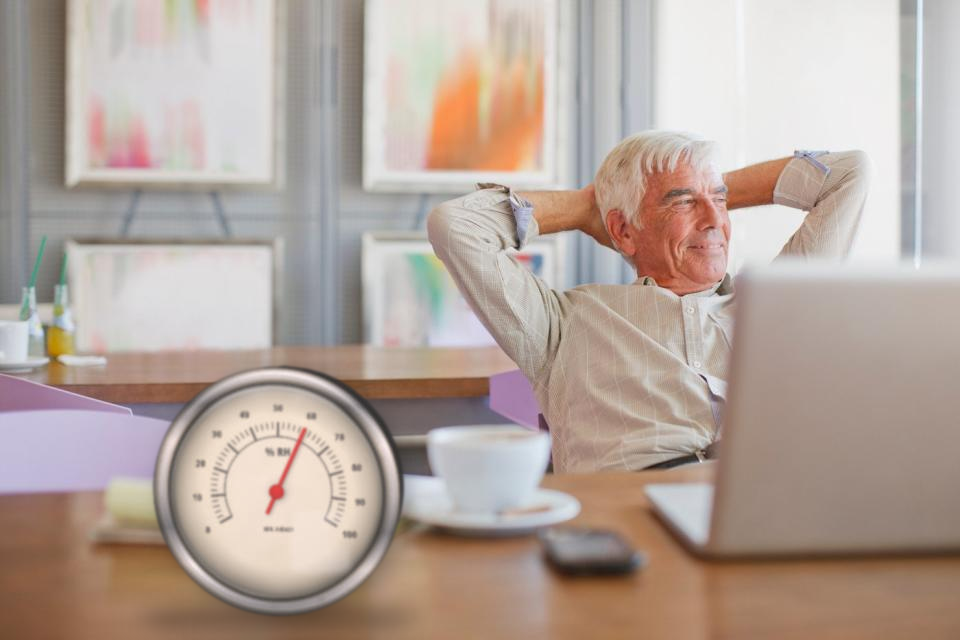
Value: 60 %
